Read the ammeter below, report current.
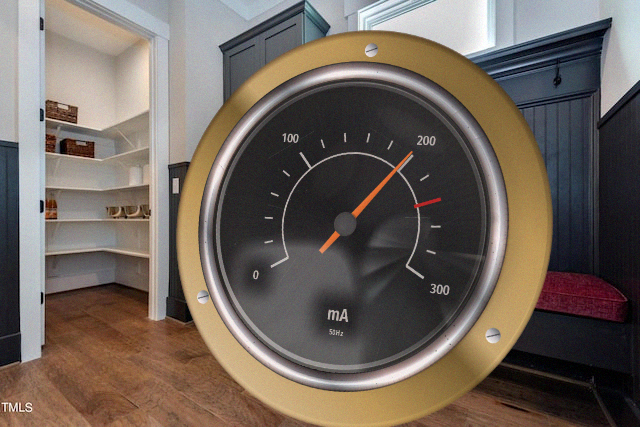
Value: 200 mA
